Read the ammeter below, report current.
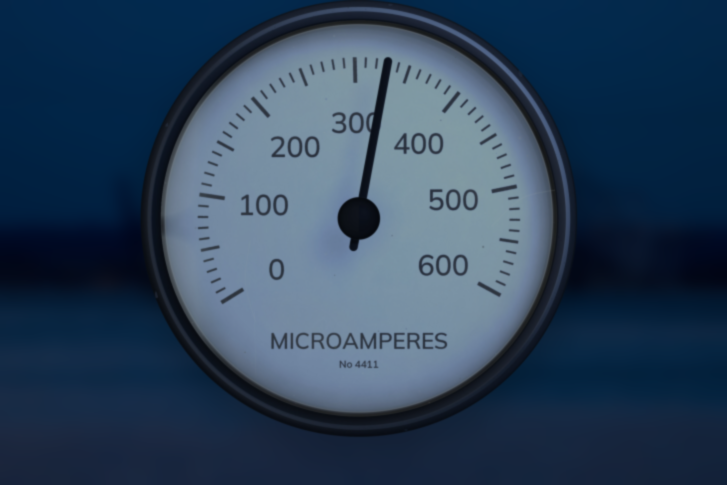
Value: 330 µA
